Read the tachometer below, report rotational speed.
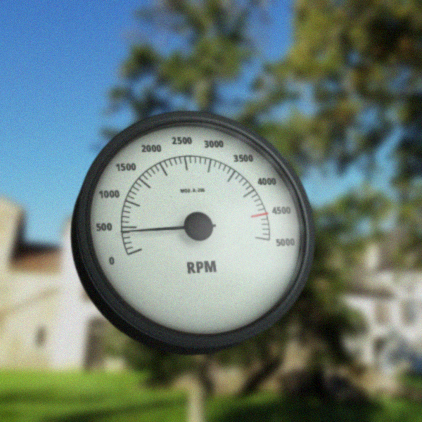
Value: 400 rpm
